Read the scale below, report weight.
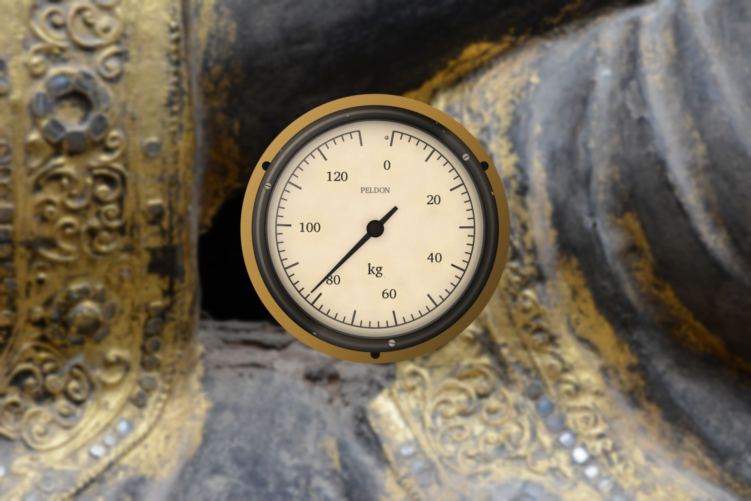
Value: 82 kg
